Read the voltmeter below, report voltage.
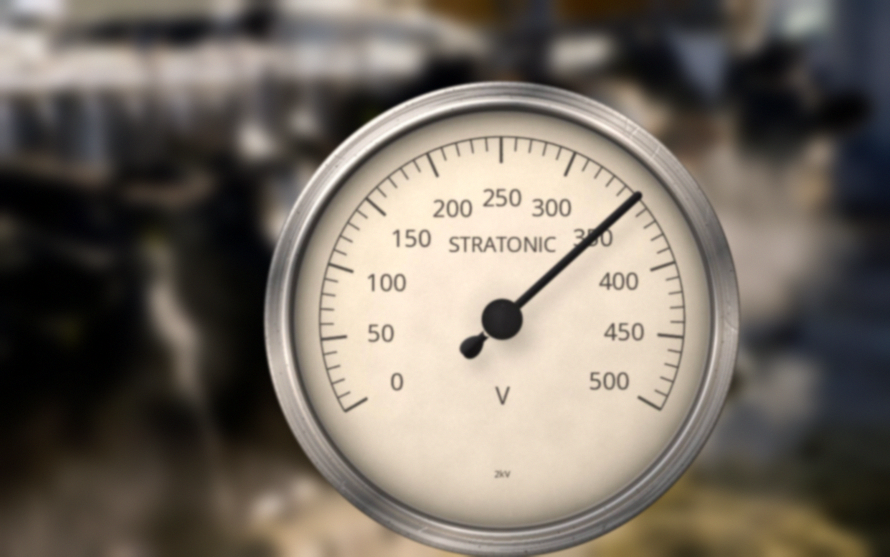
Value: 350 V
